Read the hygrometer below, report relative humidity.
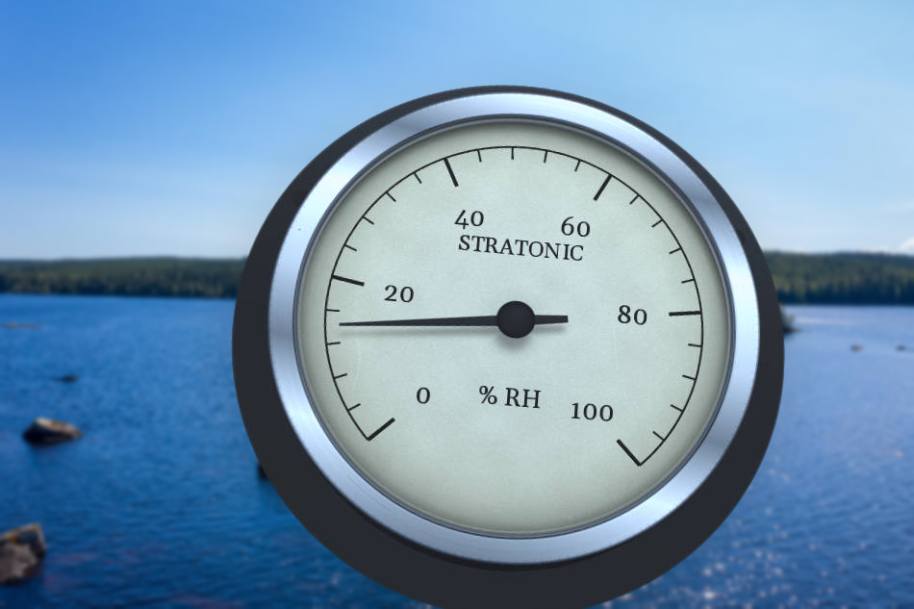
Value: 14 %
